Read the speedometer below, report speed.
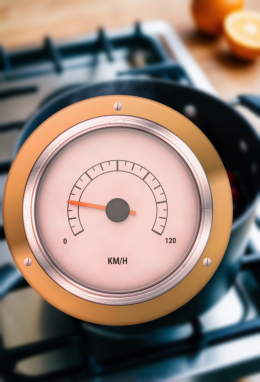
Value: 20 km/h
